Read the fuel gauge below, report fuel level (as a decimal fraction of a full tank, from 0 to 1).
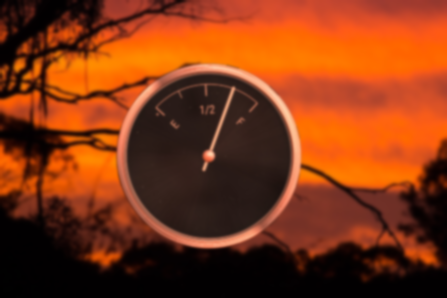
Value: 0.75
